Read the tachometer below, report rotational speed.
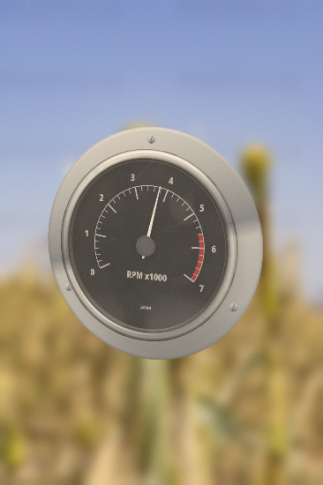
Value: 3800 rpm
